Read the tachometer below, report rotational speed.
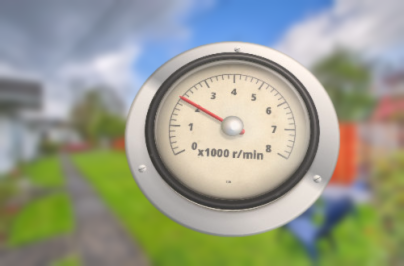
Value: 2000 rpm
